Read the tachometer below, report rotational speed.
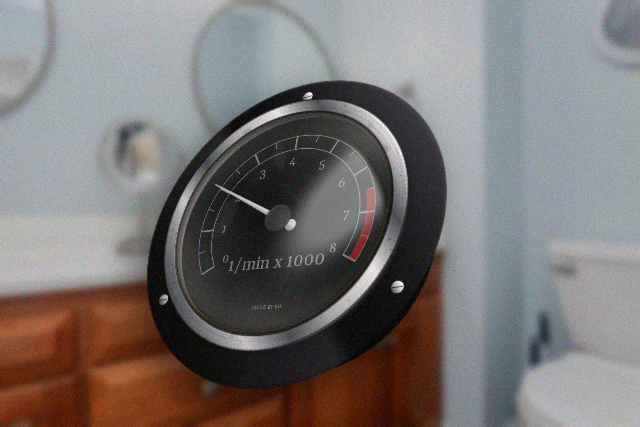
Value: 2000 rpm
